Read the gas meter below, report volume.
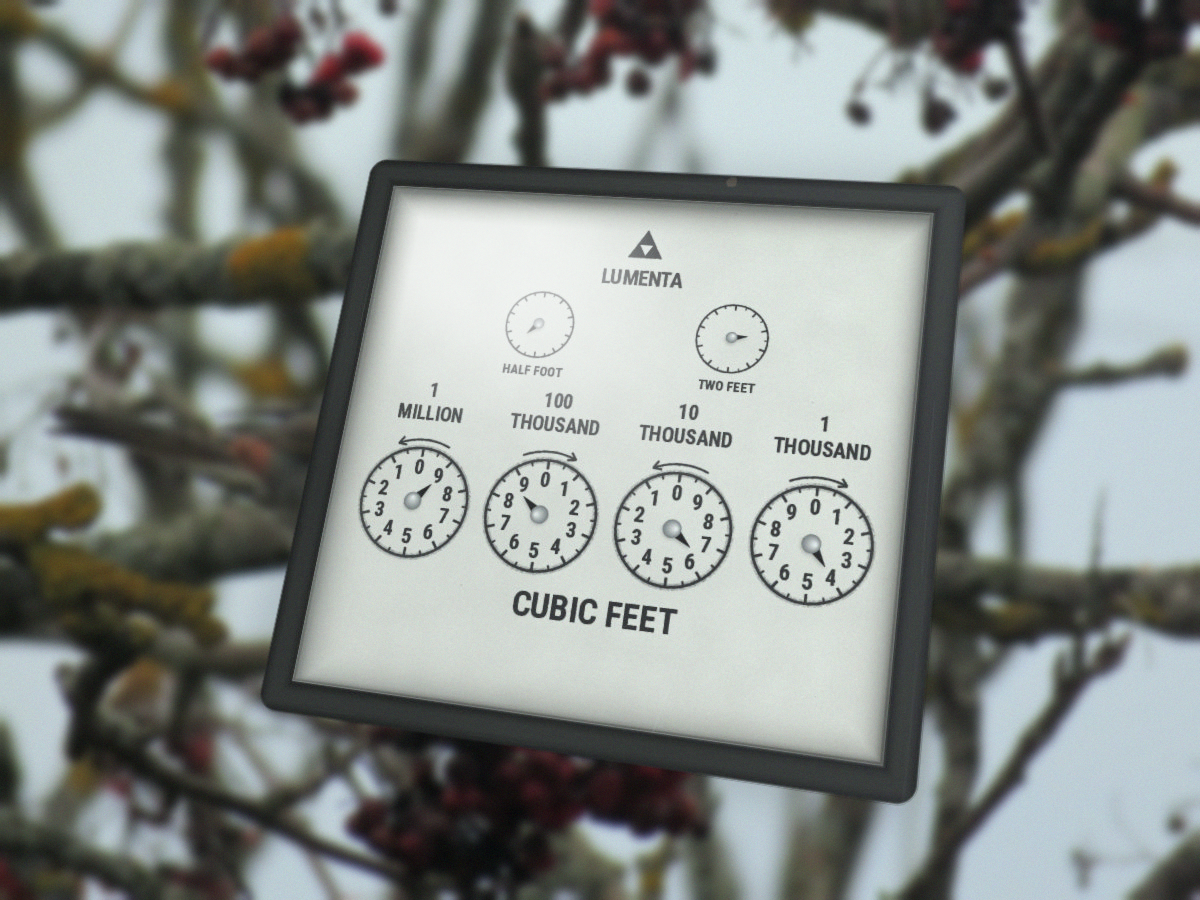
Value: 886400 ft³
